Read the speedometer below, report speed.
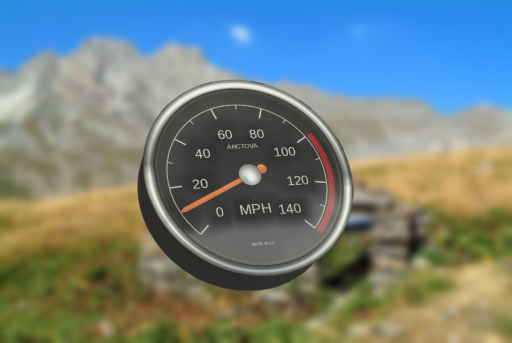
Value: 10 mph
